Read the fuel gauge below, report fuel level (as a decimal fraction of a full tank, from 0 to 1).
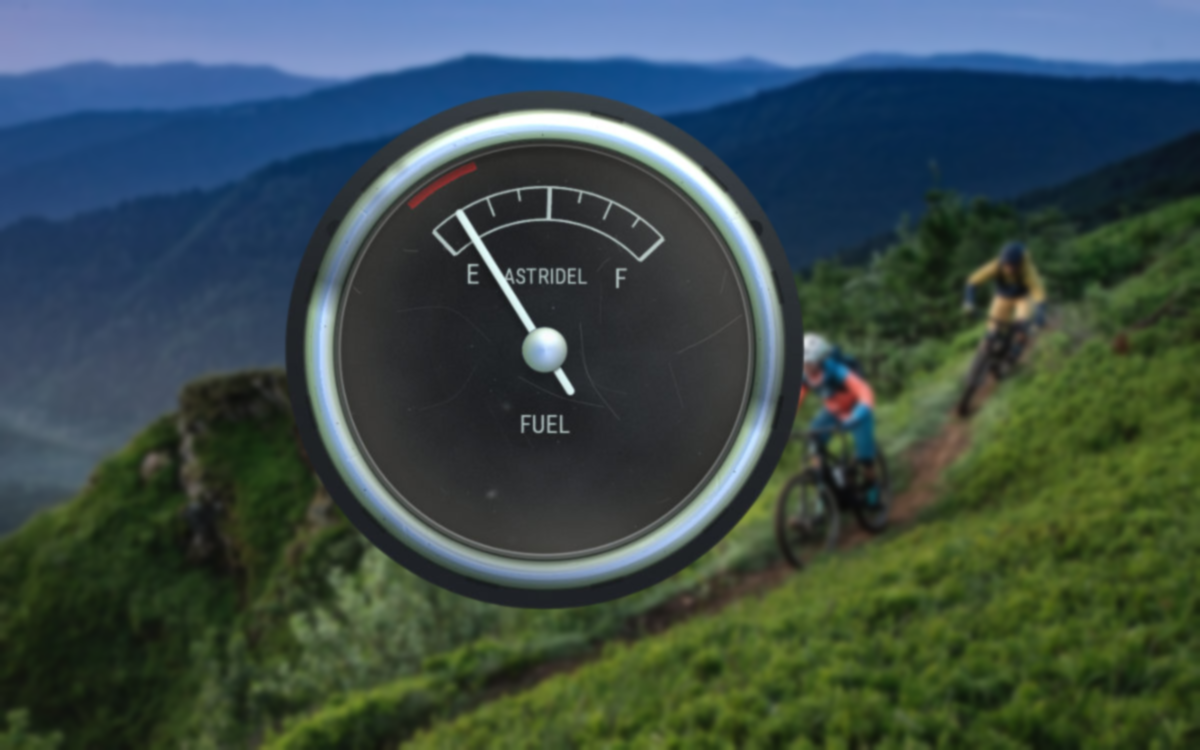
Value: 0.125
